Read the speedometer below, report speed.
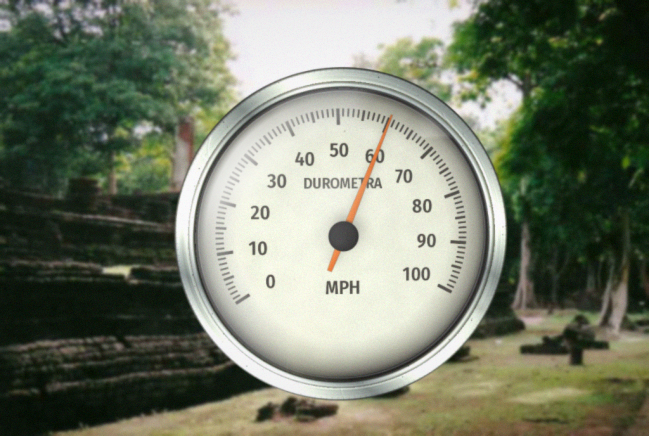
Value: 60 mph
